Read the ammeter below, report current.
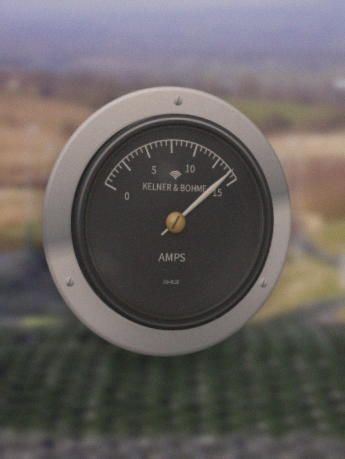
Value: 14 A
